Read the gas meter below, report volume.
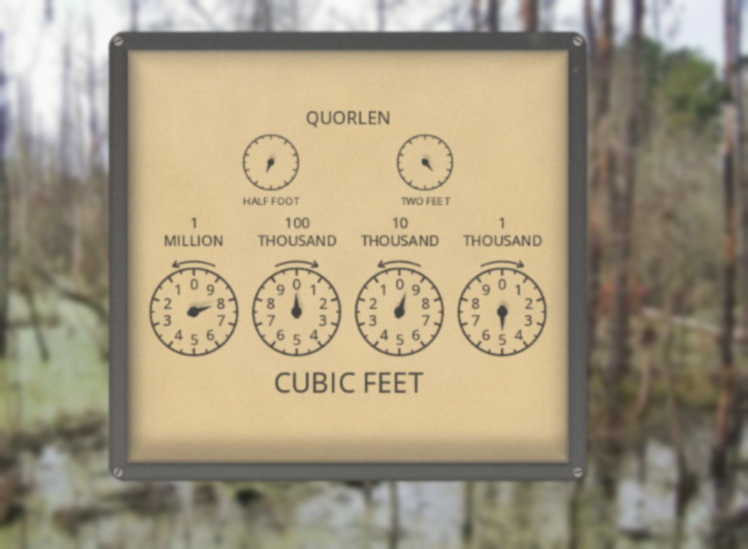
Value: 799500 ft³
